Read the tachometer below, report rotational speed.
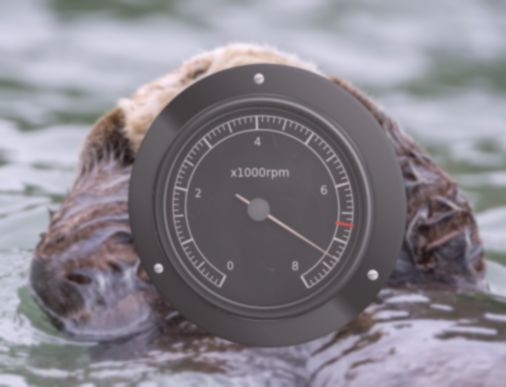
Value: 7300 rpm
